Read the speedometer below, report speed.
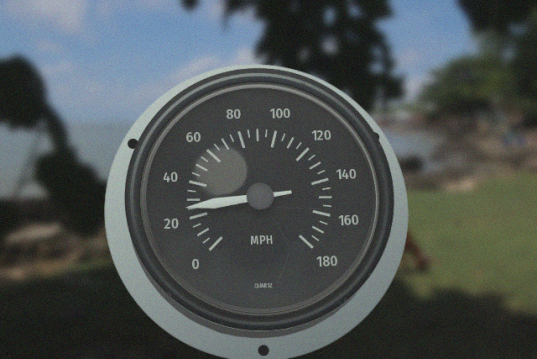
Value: 25 mph
